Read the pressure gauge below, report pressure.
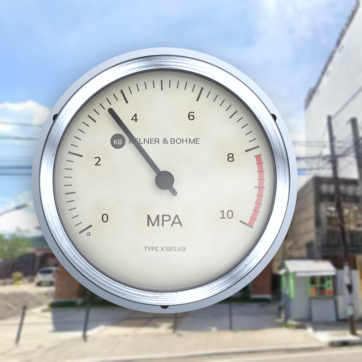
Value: 3.5 MPa
